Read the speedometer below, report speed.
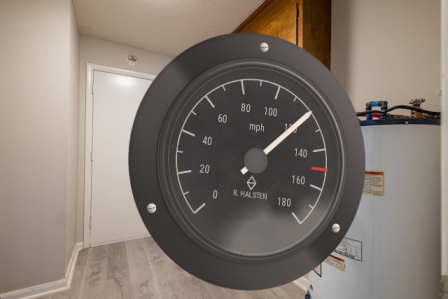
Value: 120 mph
